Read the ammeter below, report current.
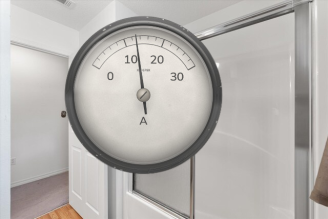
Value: 13 A
